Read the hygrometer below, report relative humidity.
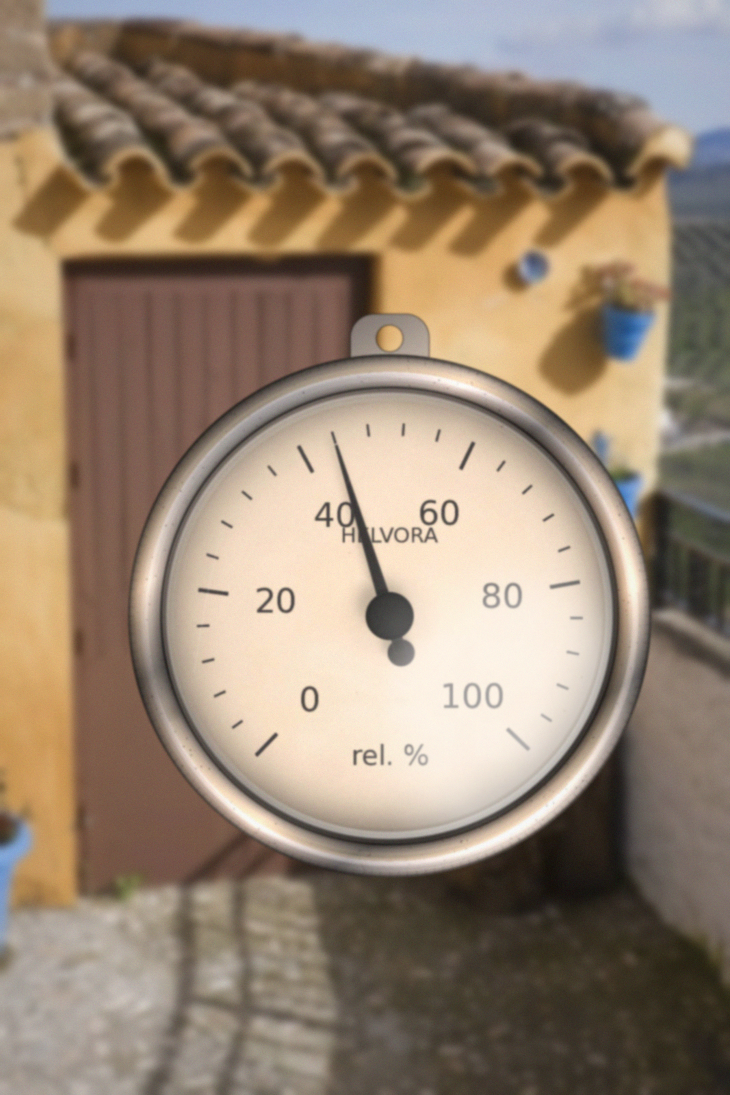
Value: 44 %
